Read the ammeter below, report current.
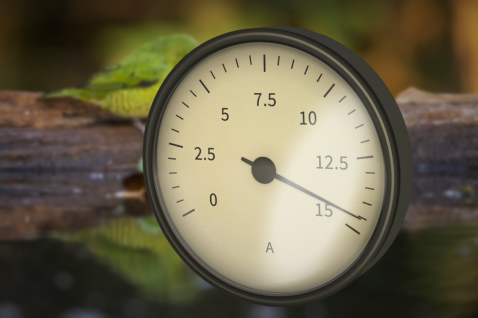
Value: 14.5 A
